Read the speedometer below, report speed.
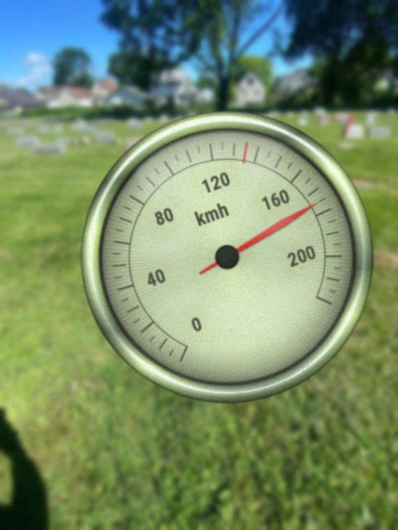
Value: 175 km/h
